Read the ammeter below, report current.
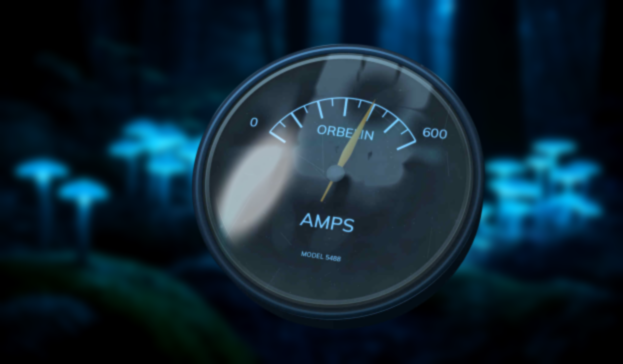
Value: 400 A
